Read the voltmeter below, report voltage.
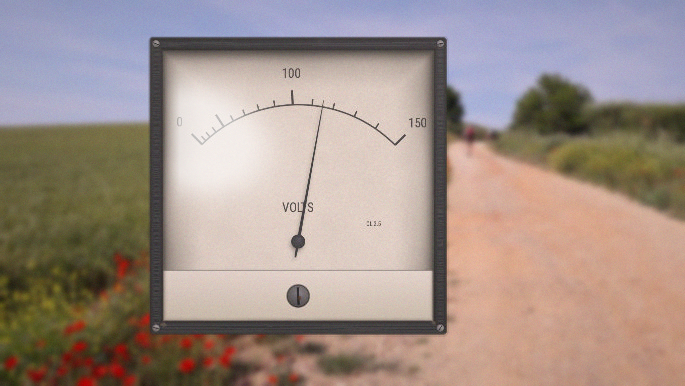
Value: 115 V
